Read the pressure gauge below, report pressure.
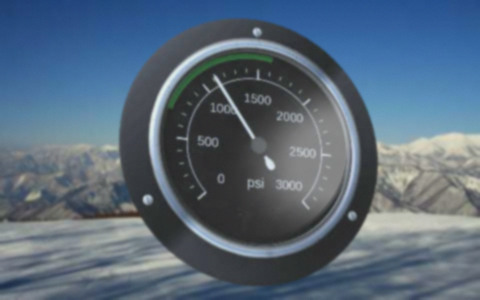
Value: 1100 psi
